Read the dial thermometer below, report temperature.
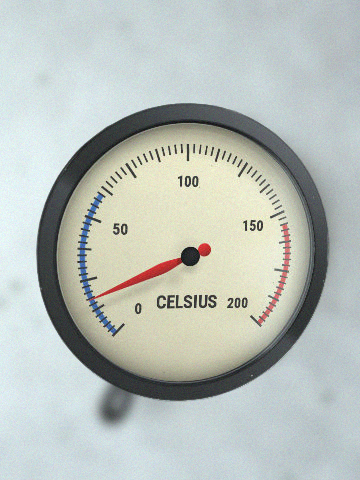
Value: 17.5 °C
